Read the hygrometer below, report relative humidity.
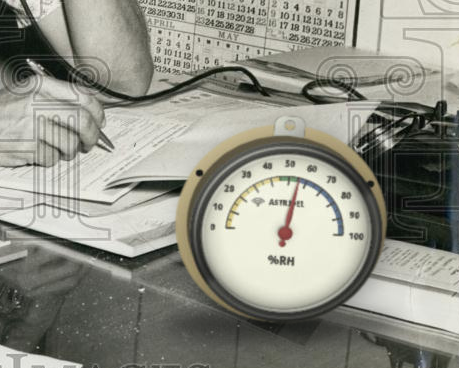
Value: 55 %
